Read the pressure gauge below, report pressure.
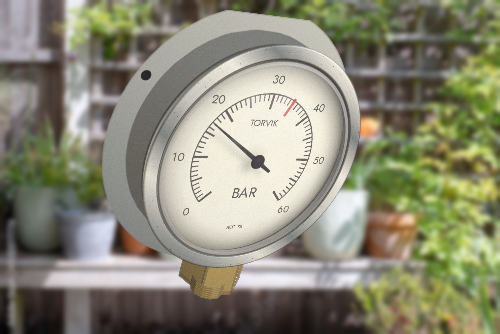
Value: 17 bar
